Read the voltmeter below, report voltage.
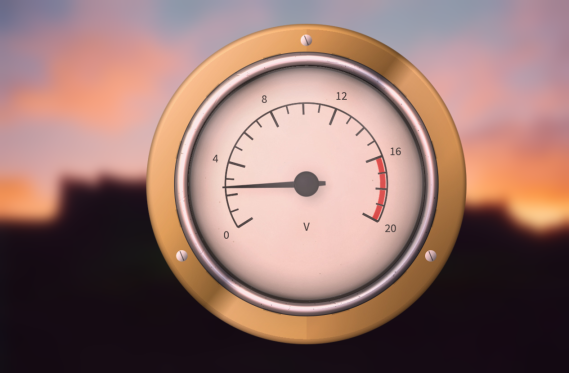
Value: 2.5 V
